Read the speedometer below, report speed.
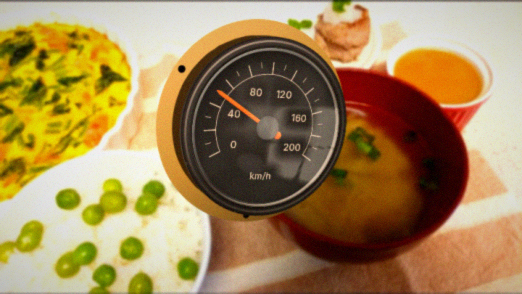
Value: 50 km/h
